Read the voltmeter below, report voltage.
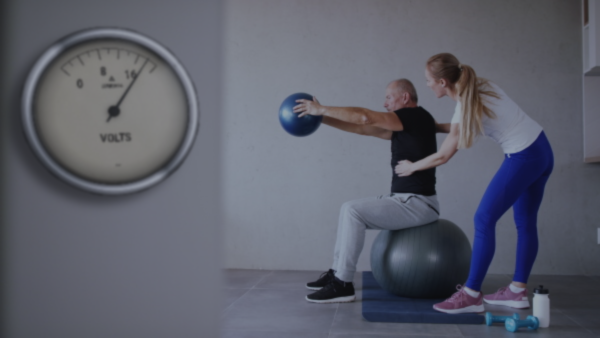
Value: 18 V
